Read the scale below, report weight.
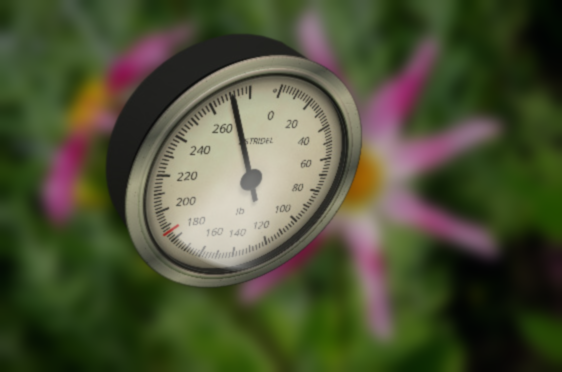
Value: 270 lb
